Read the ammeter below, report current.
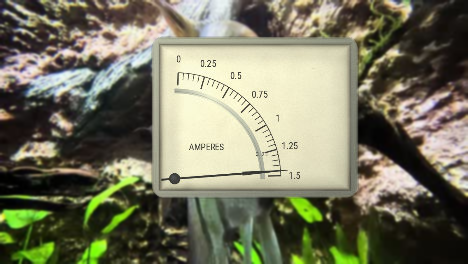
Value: 1.45 A
